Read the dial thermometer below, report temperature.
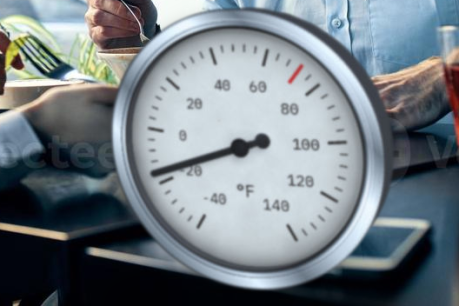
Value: -16 °F
